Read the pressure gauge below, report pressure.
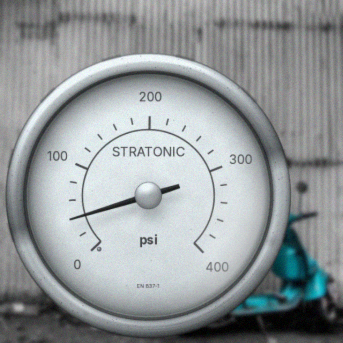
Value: 40 psi
